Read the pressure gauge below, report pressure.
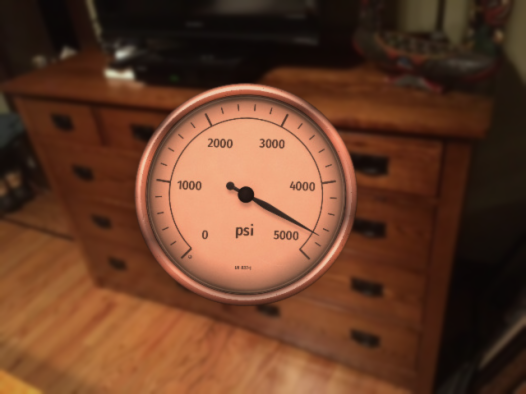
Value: 4700 psi
